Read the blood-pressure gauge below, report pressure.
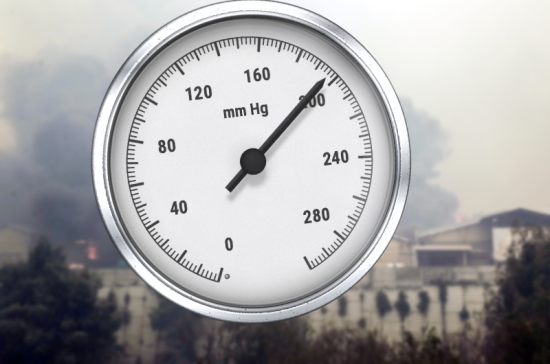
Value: 196 mmHg
